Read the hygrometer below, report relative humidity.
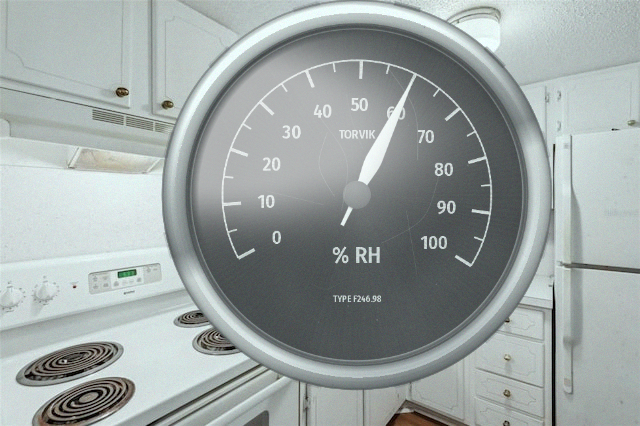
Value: 60 %
